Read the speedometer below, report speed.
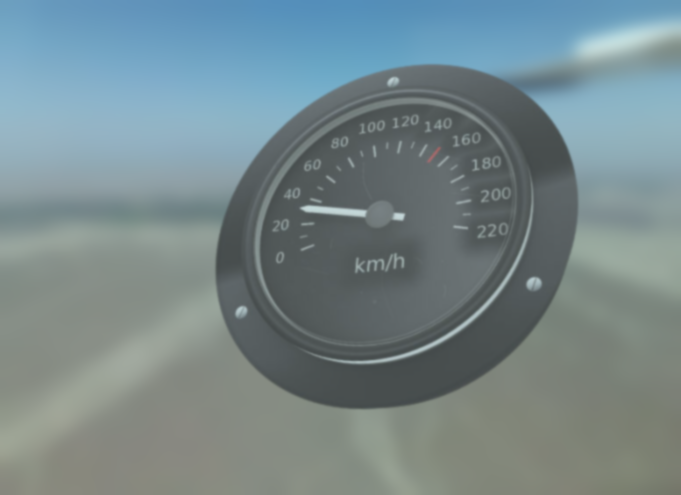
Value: 30 km/h
